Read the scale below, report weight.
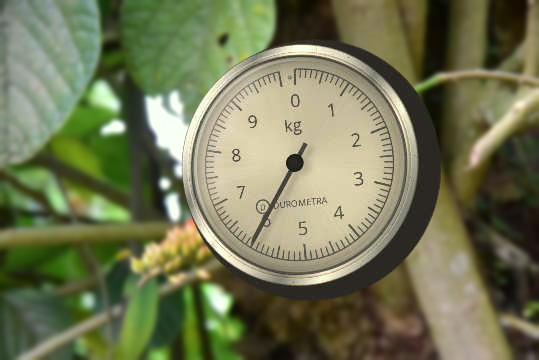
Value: 6 kg
